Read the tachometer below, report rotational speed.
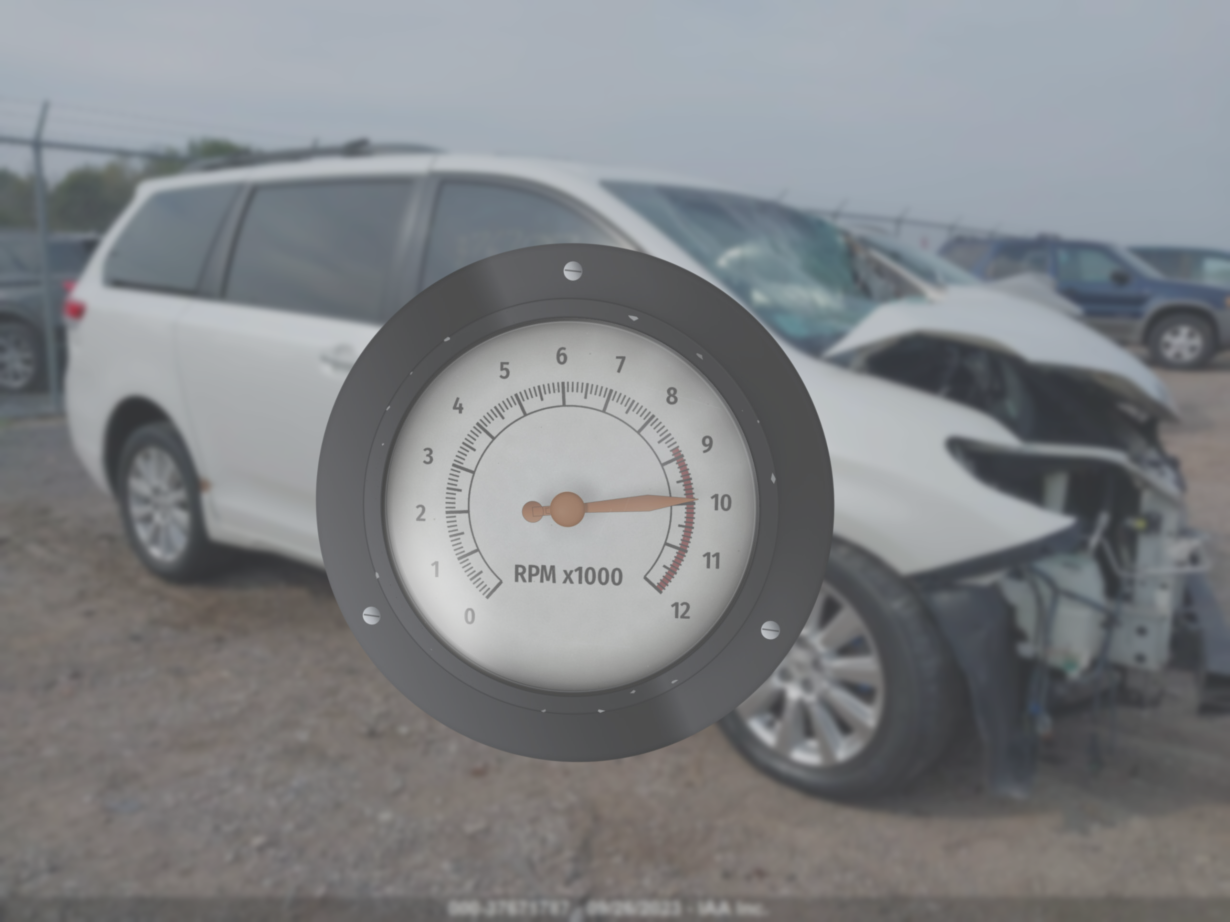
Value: 9900 rpm
